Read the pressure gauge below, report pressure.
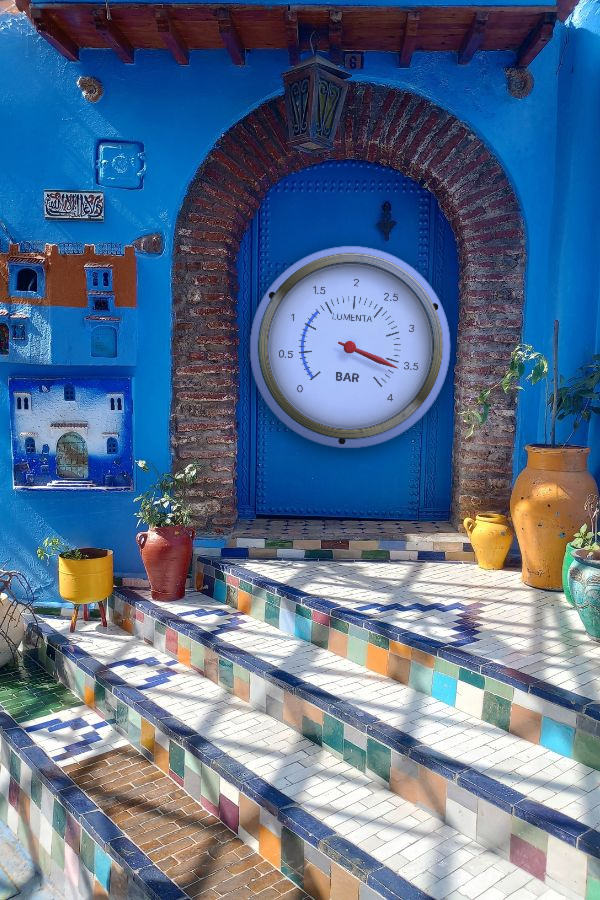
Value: 3.6 bar
